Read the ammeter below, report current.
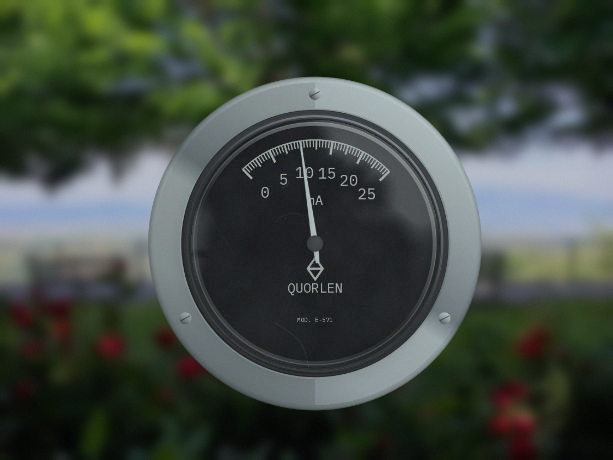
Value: 10 mA
